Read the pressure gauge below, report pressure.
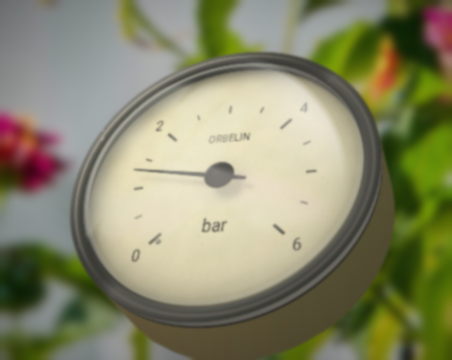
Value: 1.25 bar
